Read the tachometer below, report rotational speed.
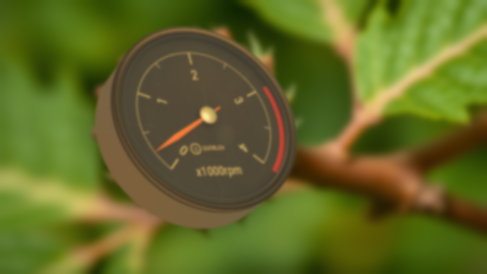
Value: 250 rpm
